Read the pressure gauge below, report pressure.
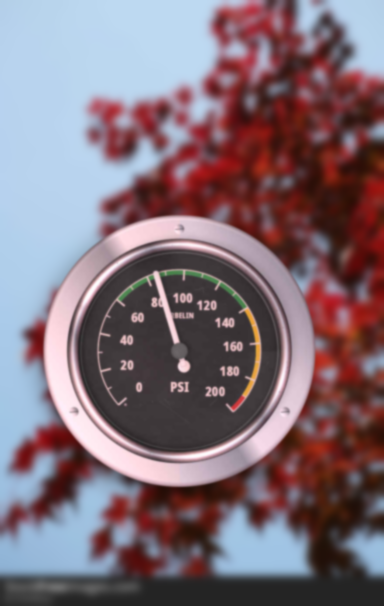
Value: 85 psi
